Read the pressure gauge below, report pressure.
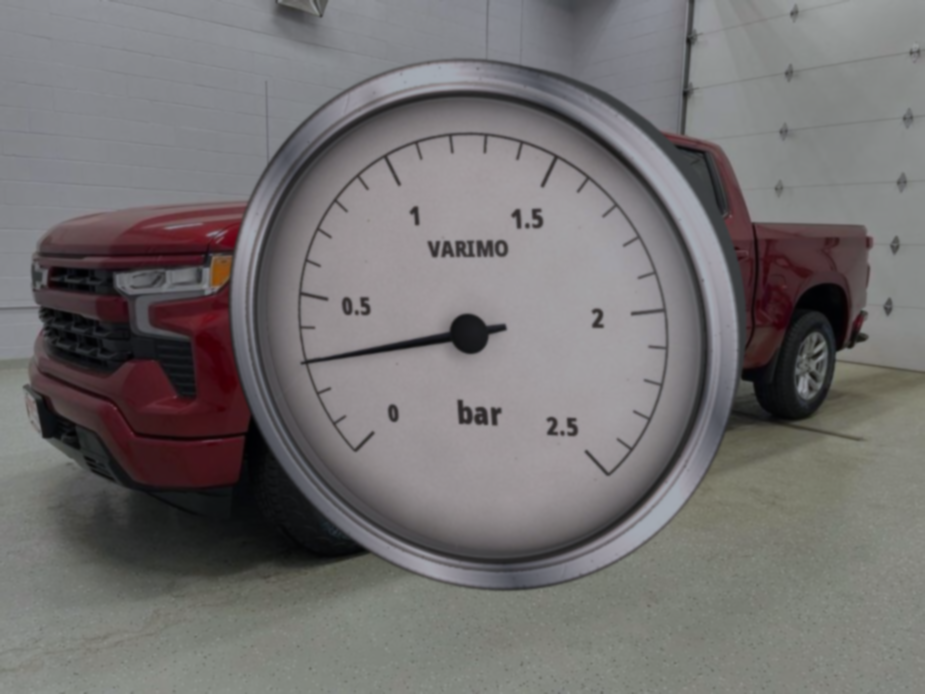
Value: 0.3 bar
